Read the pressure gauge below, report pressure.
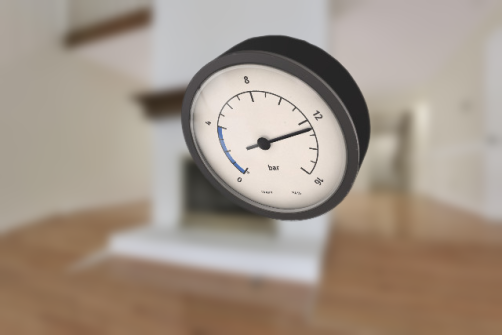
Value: 12.5 bar
